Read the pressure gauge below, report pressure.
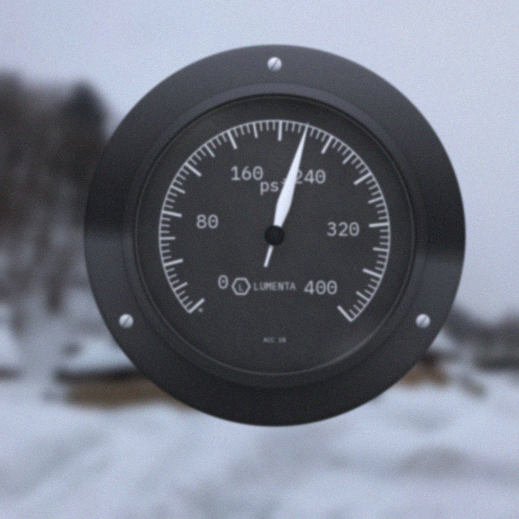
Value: 220 psi
